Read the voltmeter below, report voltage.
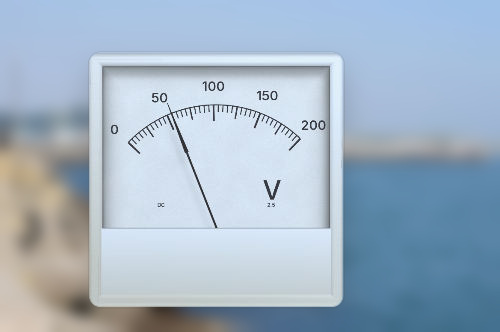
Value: 55 V
